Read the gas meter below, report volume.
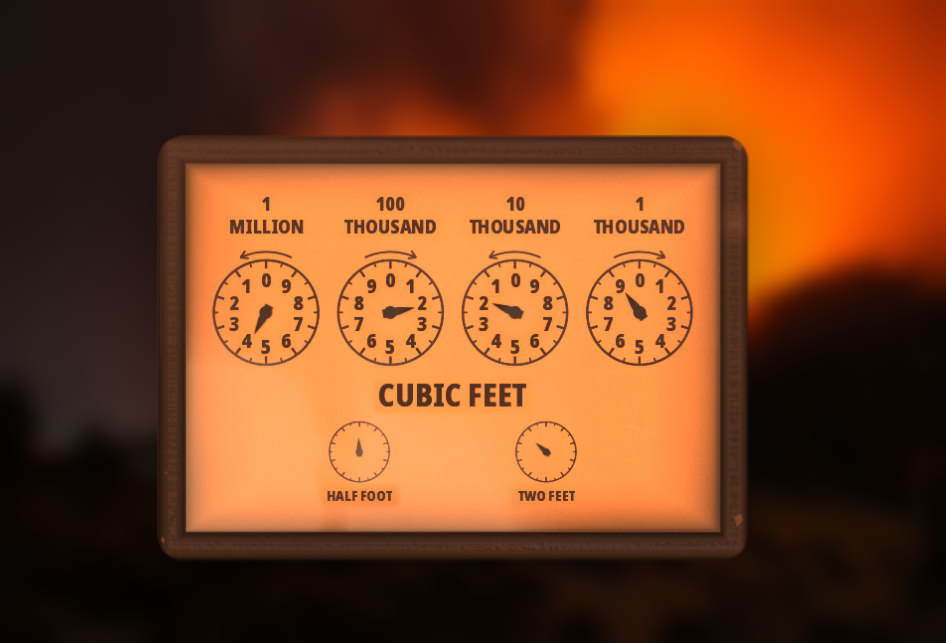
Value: 421900 ft³
